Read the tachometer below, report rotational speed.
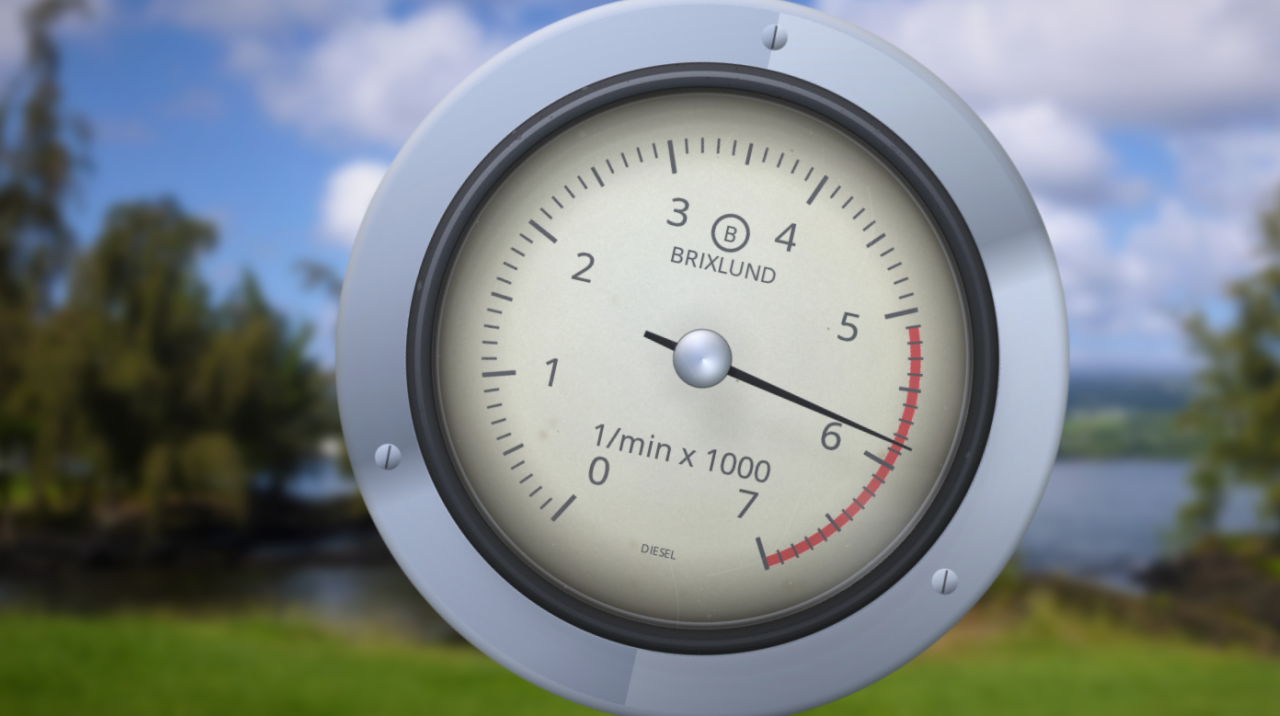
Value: 5850 rpm
